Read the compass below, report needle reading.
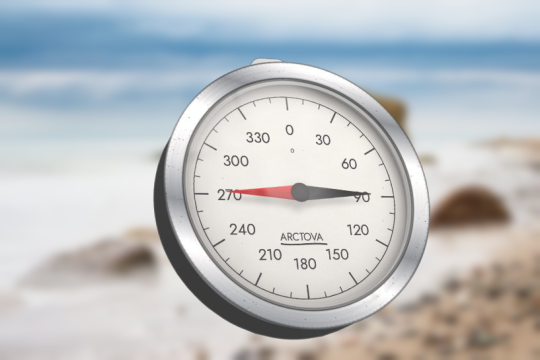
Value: 270 °
